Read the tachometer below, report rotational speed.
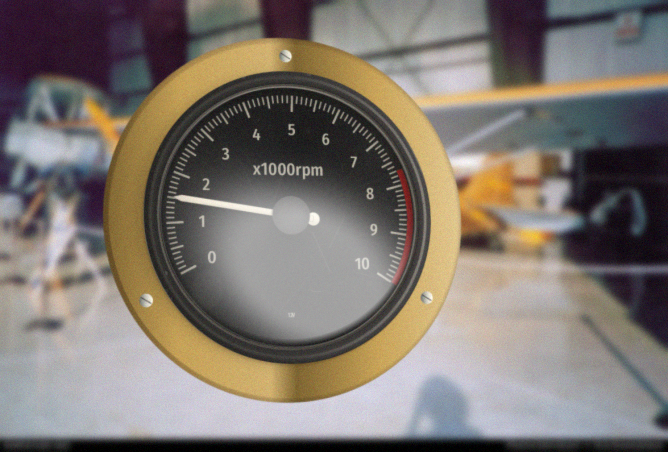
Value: 1500 rpm
